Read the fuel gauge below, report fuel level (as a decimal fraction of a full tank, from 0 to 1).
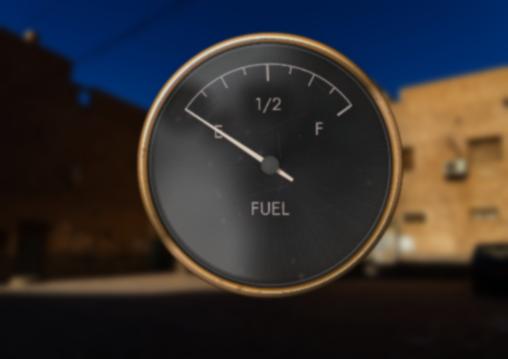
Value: 0
